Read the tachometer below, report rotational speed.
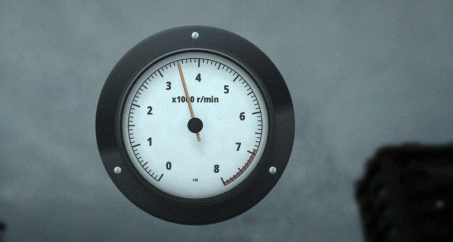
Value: 3500 rpm
